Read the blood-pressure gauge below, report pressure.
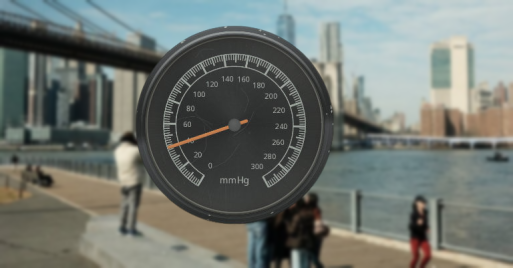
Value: 40 mmHg
